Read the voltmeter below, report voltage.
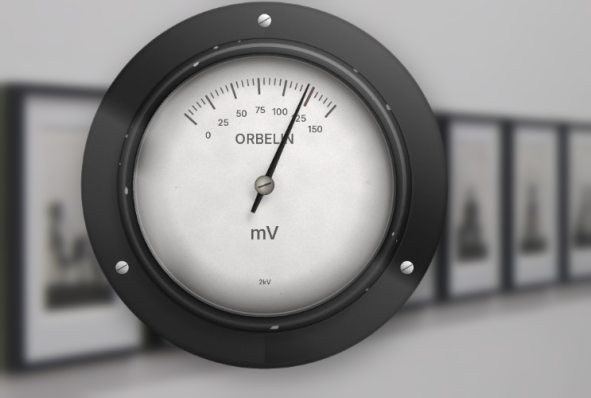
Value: 120 mV
